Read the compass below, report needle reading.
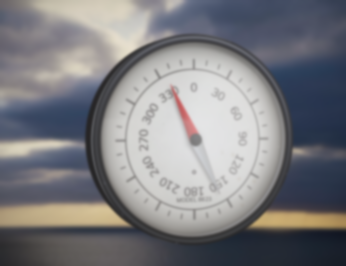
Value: 335 °
